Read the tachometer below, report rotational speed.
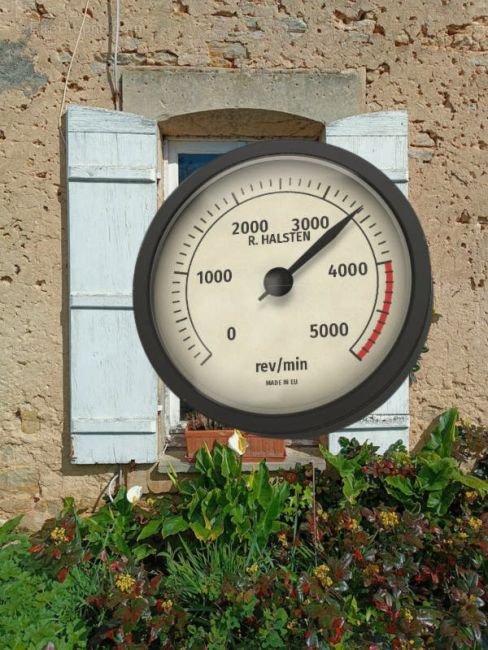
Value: 3400 rpm
